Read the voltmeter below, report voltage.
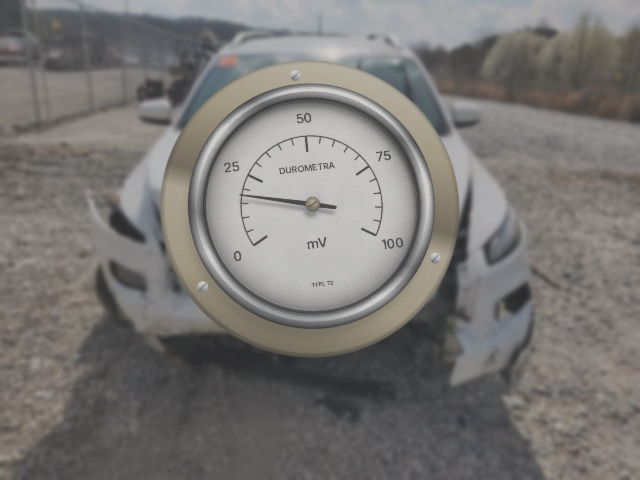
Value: 17.5 mV
